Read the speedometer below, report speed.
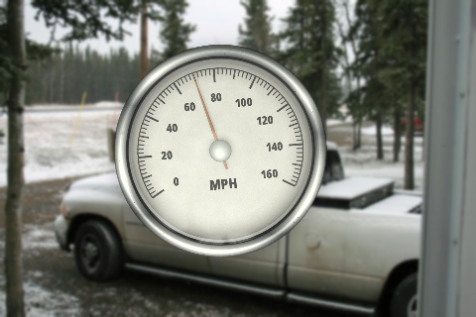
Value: 70 mph
